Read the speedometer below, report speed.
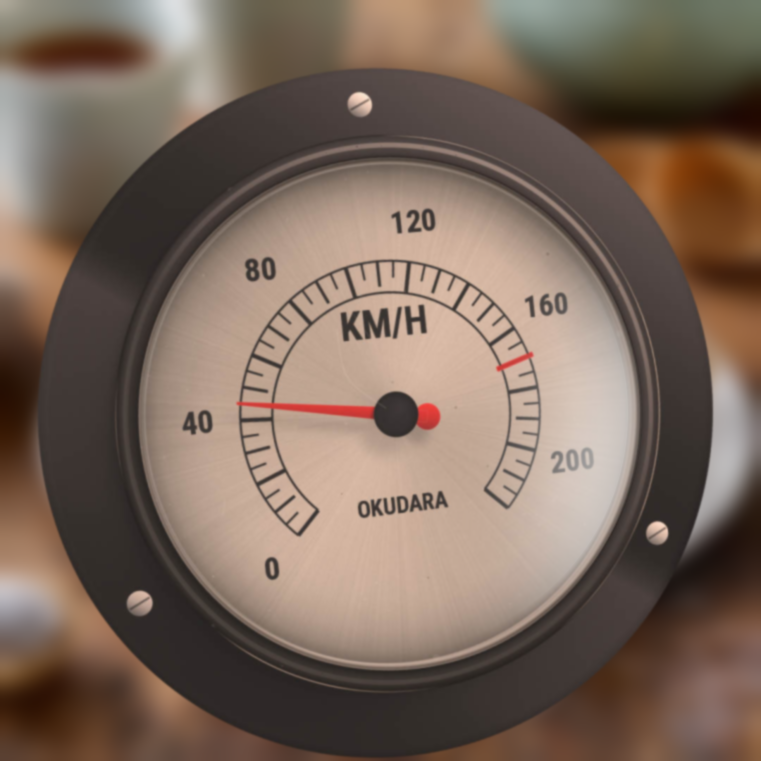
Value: 45 km/h
